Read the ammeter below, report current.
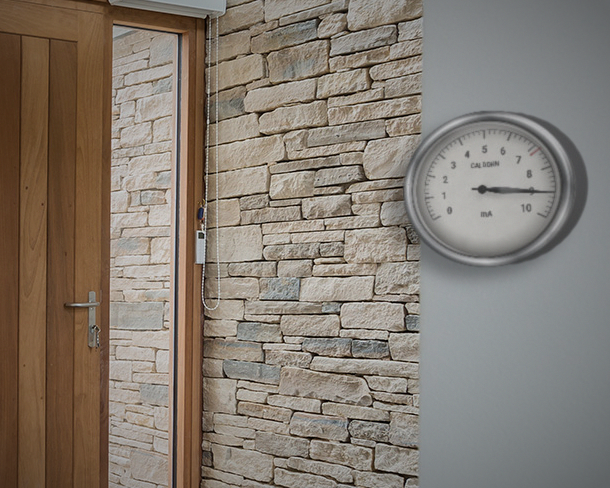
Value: 9 mA
